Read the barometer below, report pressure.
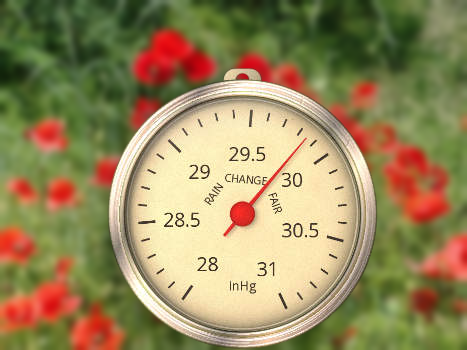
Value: 29.85 inHg
